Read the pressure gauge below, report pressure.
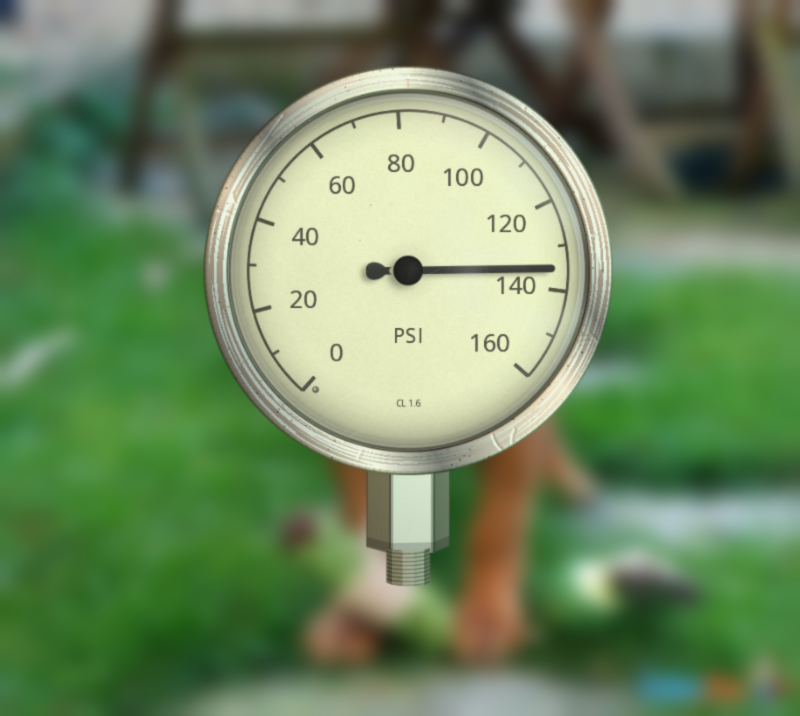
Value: 135 psi
